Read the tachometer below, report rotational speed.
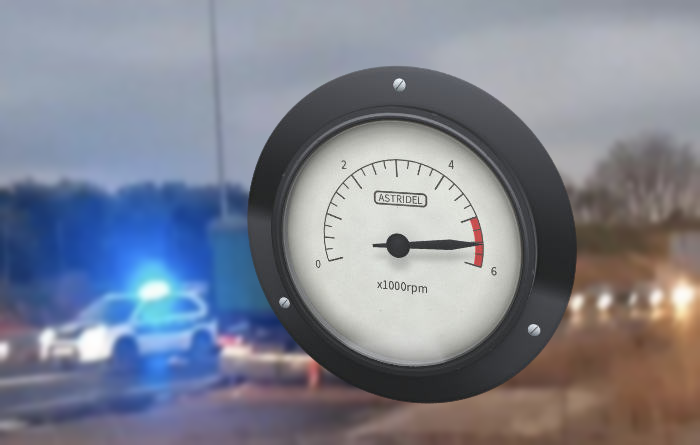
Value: 5500 rpm
